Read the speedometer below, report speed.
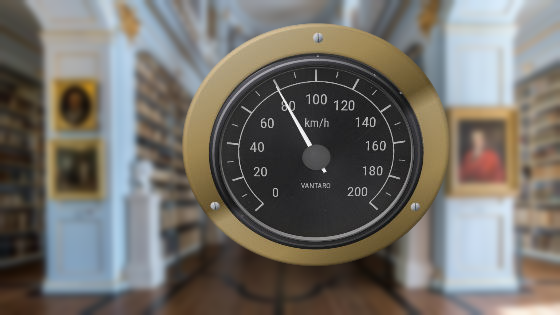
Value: 80 km/h
